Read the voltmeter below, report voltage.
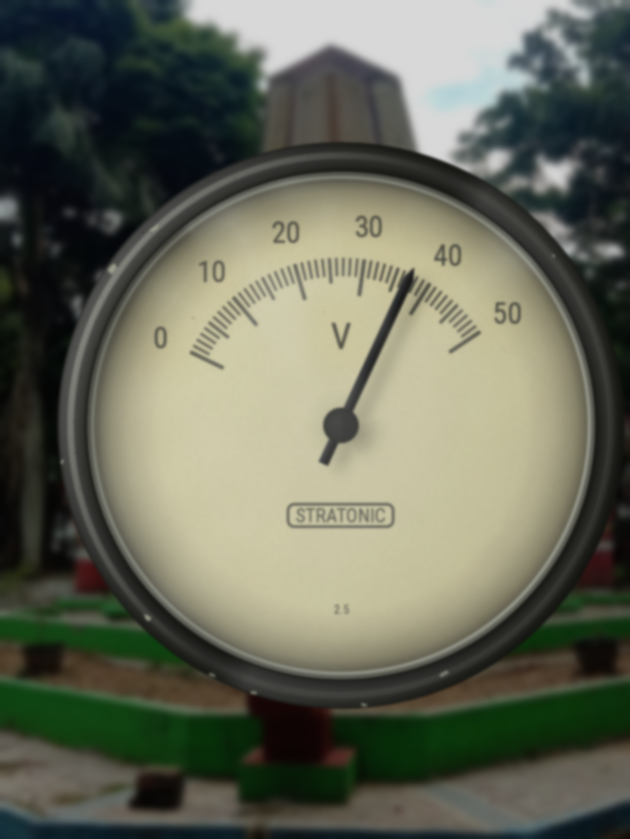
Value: 37 V
